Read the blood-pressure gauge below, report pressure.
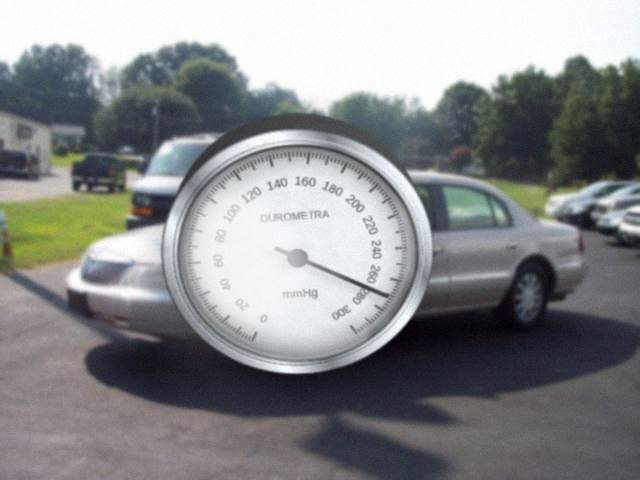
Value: 270 mmHg
